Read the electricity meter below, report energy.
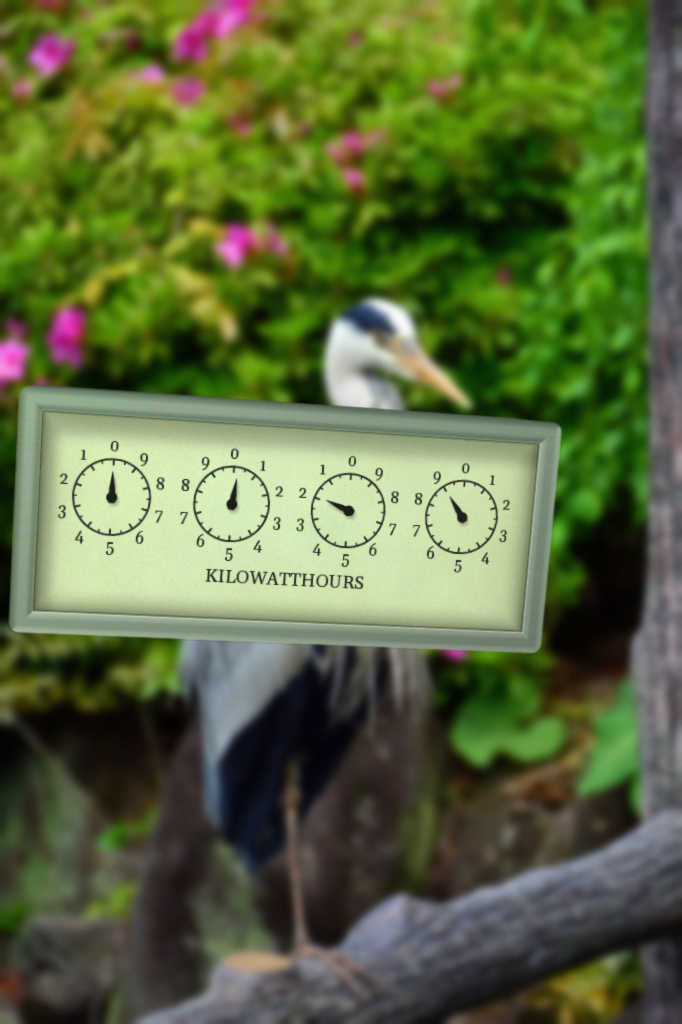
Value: 19 kWh
